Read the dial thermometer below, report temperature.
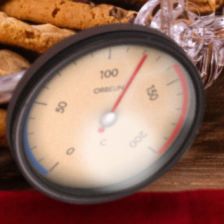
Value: 120 °C
